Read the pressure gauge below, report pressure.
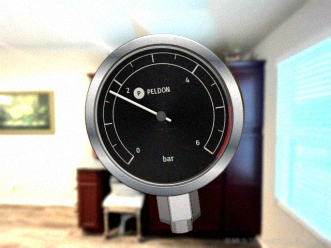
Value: 1.75 bar
